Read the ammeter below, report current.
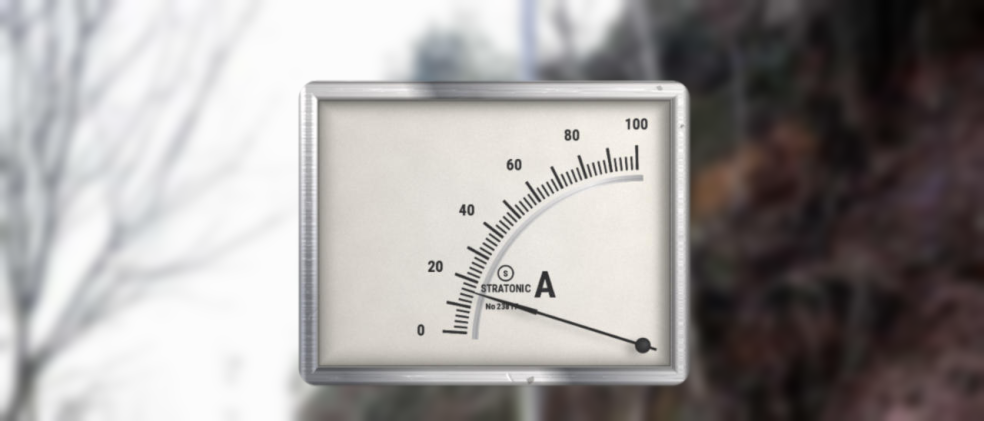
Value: 16 A
